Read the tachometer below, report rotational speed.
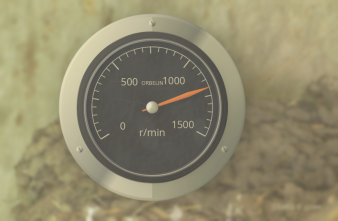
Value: 1200 rpm
